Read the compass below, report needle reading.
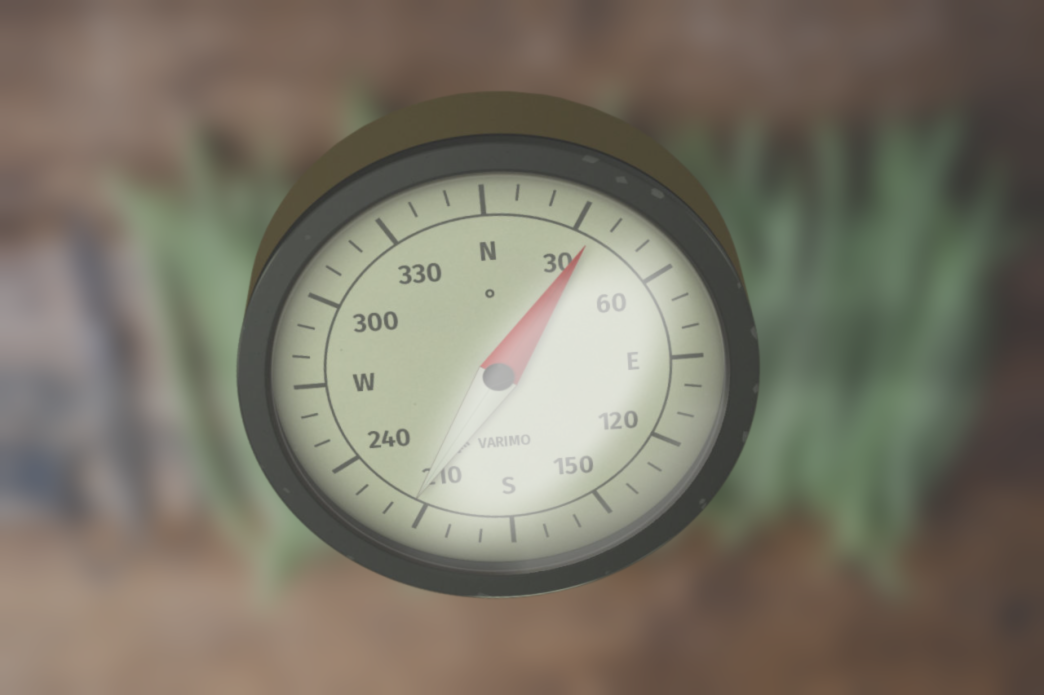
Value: 35 °
